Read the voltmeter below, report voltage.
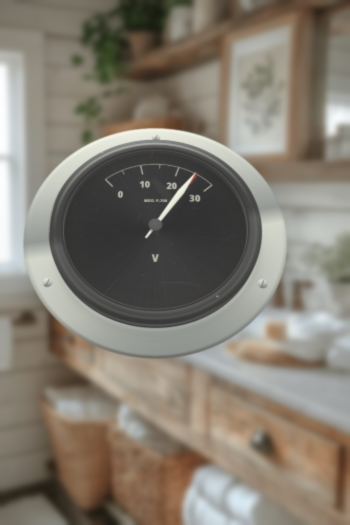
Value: 25 V
